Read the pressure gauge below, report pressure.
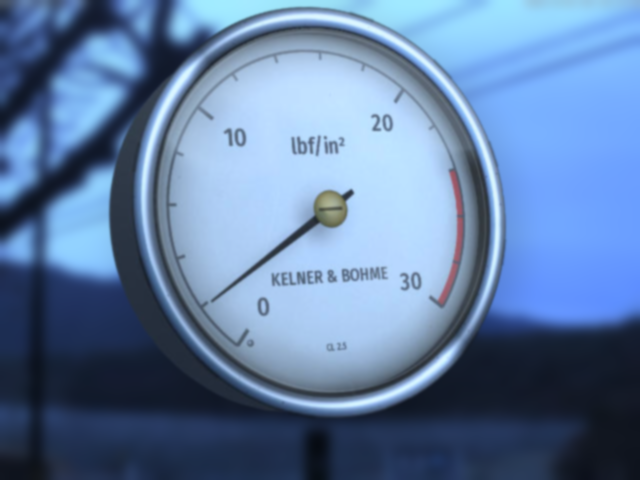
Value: 2 psi
